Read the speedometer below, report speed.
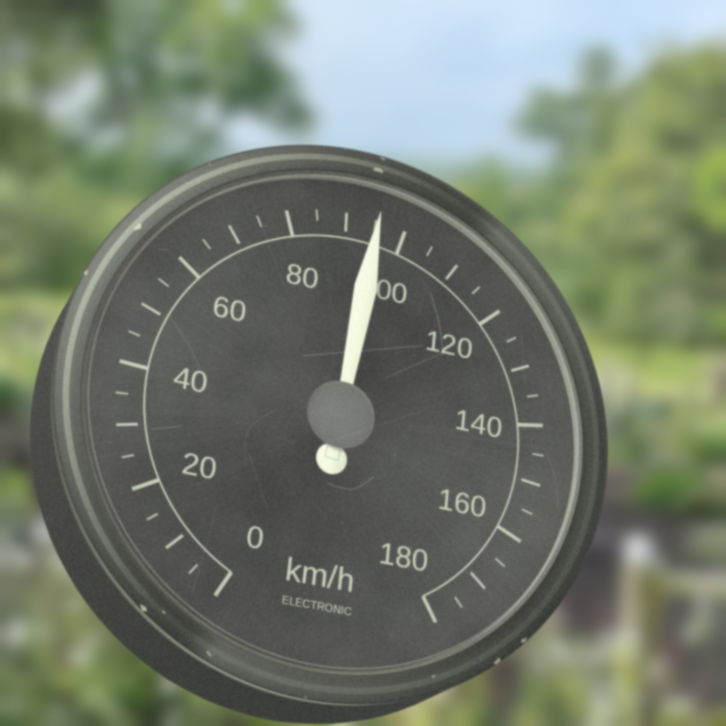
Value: 95 km/h
